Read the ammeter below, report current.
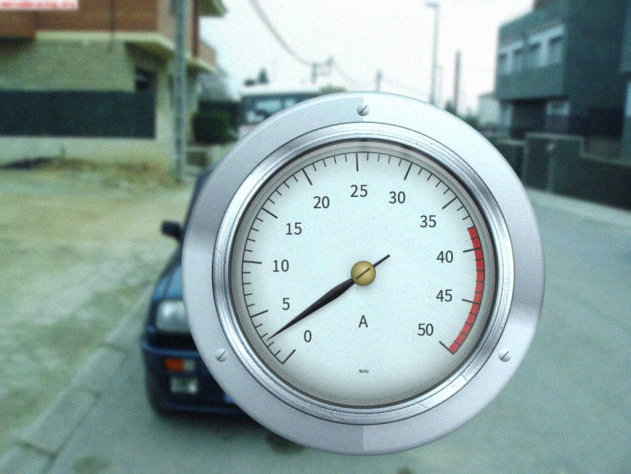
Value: 2.5 A
